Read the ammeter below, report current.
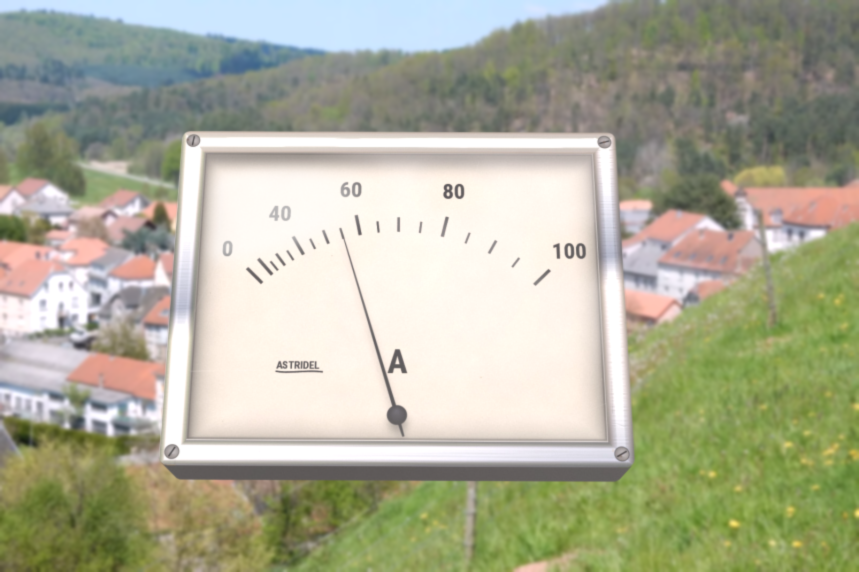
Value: 55 A
